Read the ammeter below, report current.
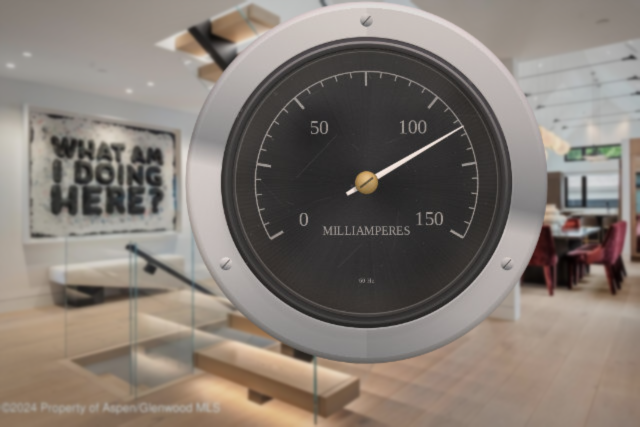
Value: 112.5 mA
